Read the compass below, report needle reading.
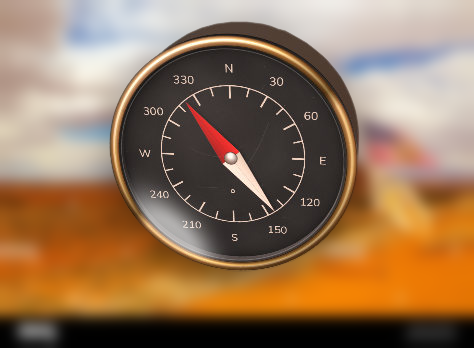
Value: 322.5 °
